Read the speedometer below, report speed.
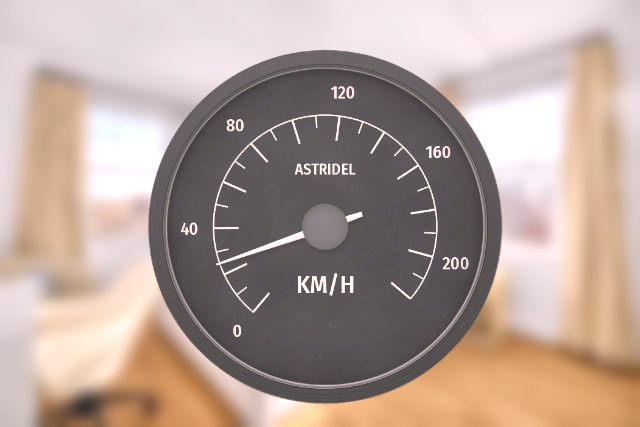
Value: 25 km/h
